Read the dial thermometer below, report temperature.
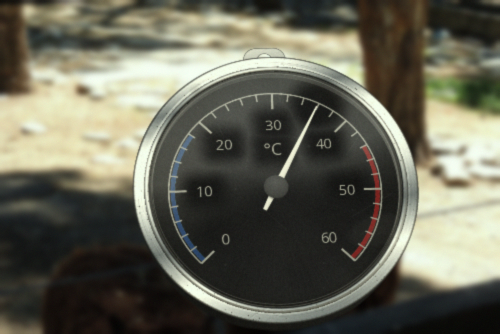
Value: 36 °C
